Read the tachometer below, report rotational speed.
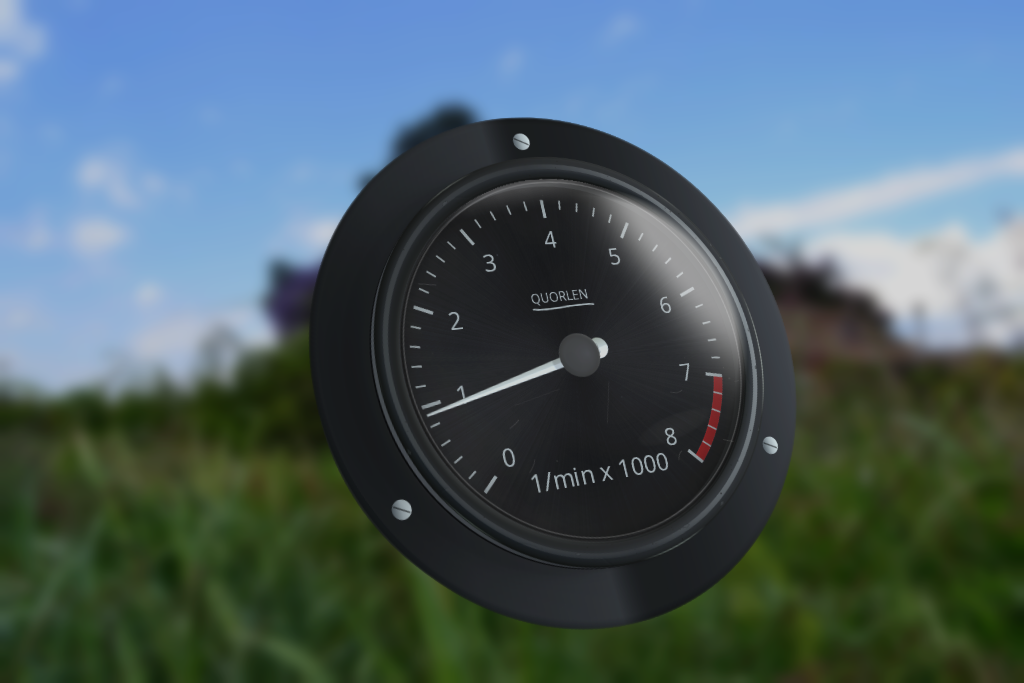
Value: 900 rpm
